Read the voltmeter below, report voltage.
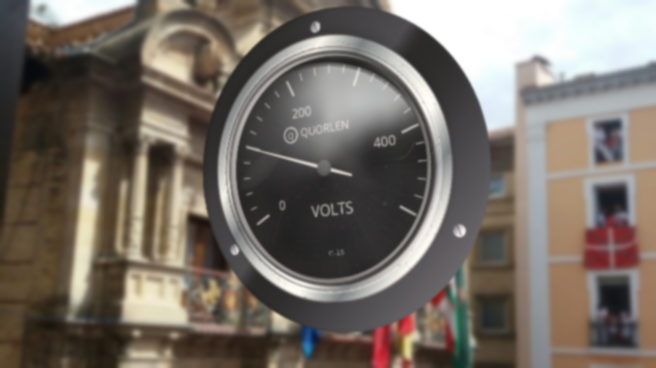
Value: 100 V
